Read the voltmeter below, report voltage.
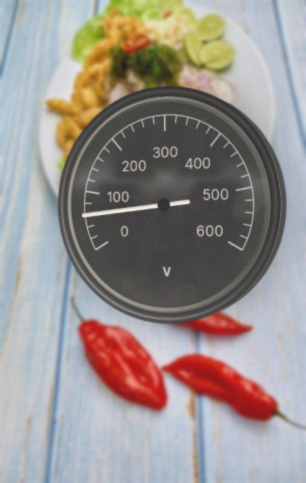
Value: 60 V
